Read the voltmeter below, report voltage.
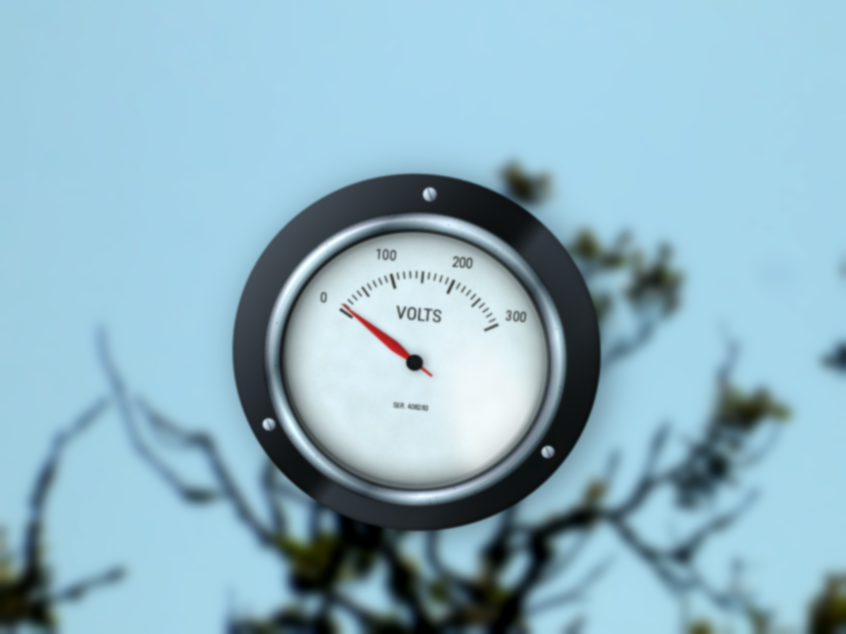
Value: 10 V
